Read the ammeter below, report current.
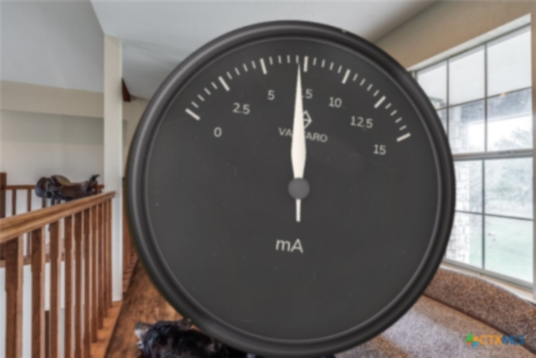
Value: 7 mA
